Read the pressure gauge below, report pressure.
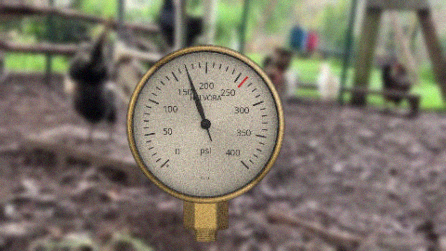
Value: 170 psi
